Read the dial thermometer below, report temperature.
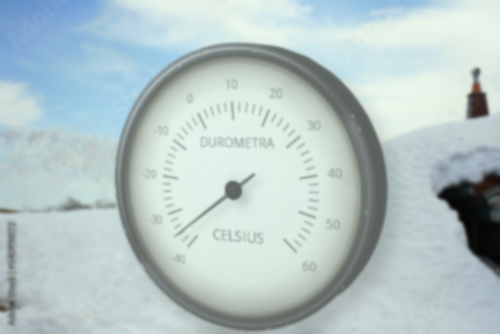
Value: -36 °C
